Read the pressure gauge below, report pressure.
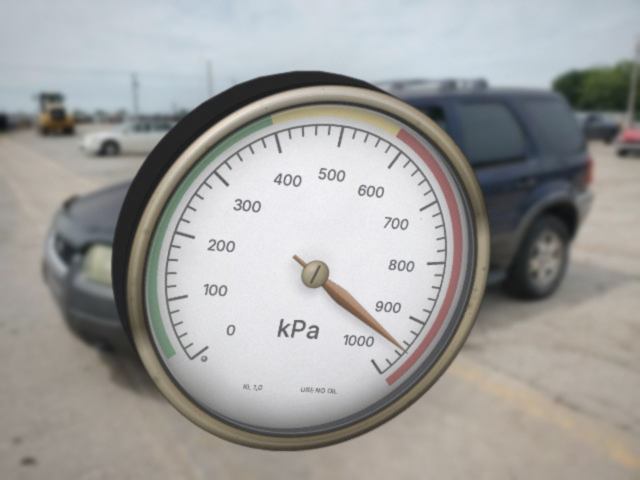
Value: 950 kPa
